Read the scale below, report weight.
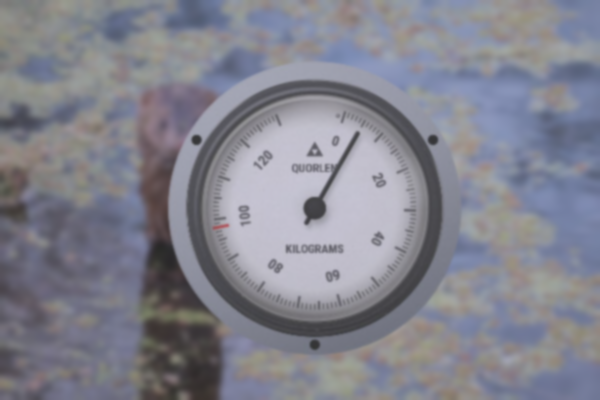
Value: 5 kg
